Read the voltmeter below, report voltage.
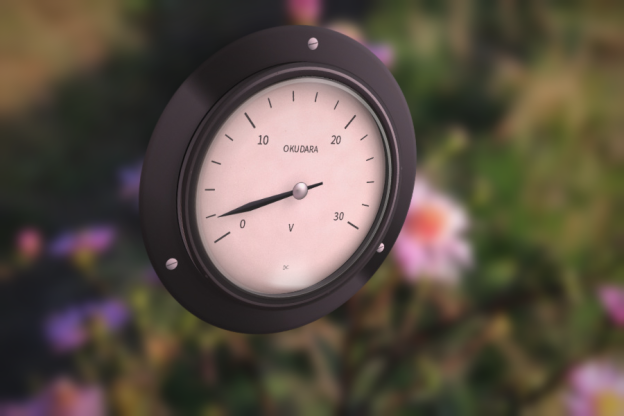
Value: 2 V
